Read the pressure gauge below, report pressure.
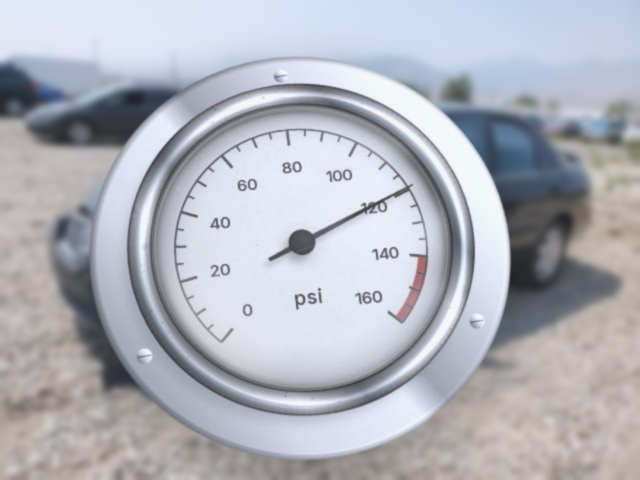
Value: 120 psi
